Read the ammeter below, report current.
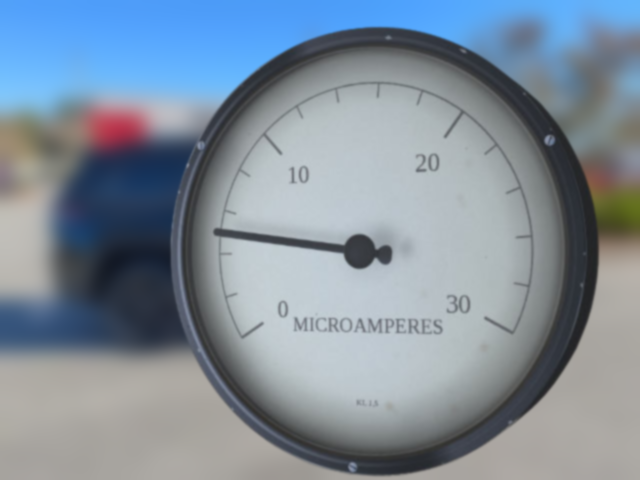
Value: 5 µA
